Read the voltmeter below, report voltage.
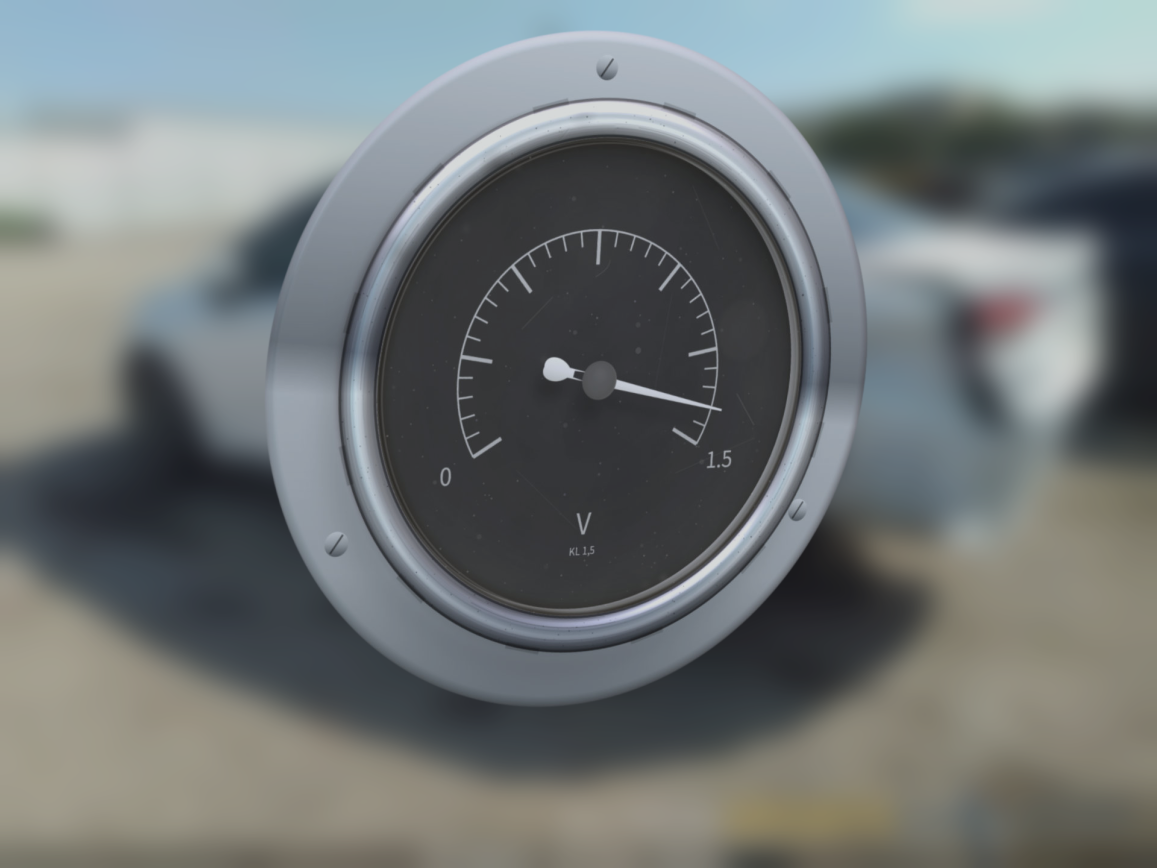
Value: 1.4 V
